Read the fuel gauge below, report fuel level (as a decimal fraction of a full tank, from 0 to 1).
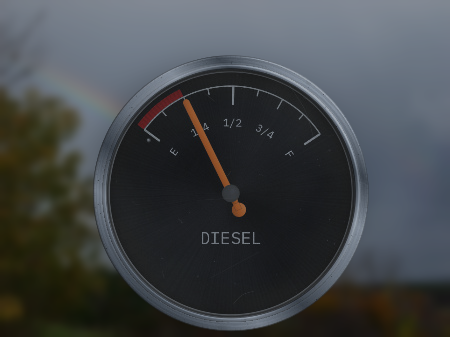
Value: 0.25
